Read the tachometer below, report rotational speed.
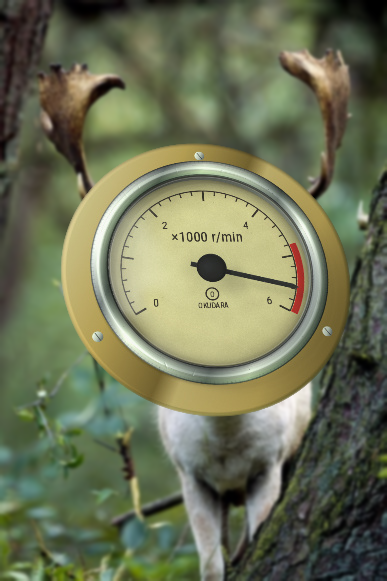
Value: 5600 rpm
